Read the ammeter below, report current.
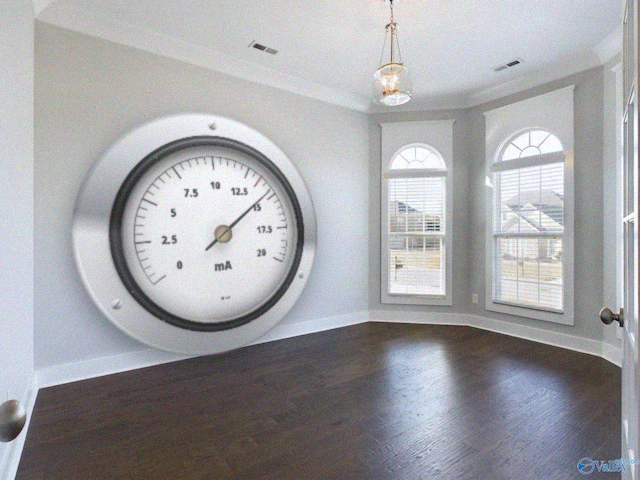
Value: 14.5 mA
